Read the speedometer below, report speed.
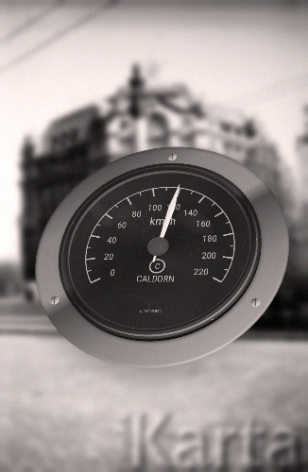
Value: 120 km/h
